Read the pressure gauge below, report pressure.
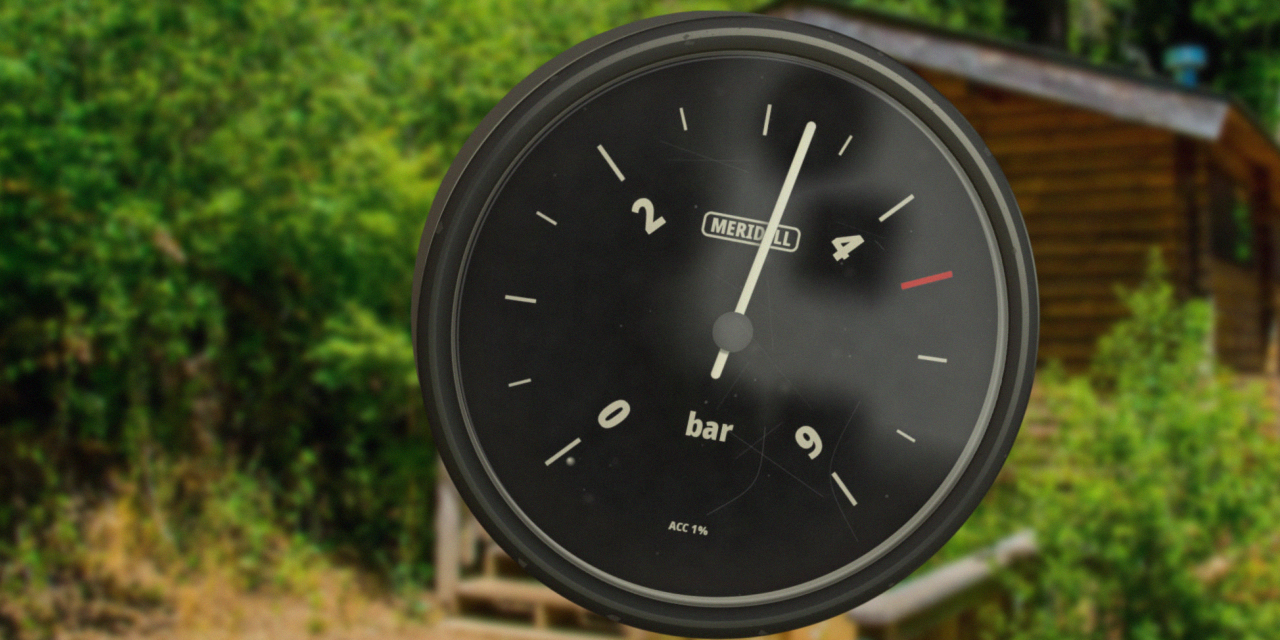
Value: 3.25 bar
